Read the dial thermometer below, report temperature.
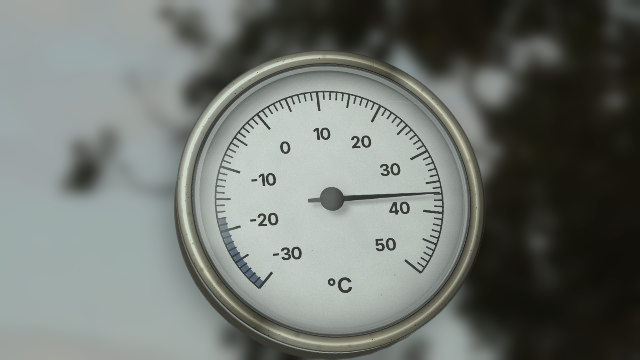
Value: 37 °C
